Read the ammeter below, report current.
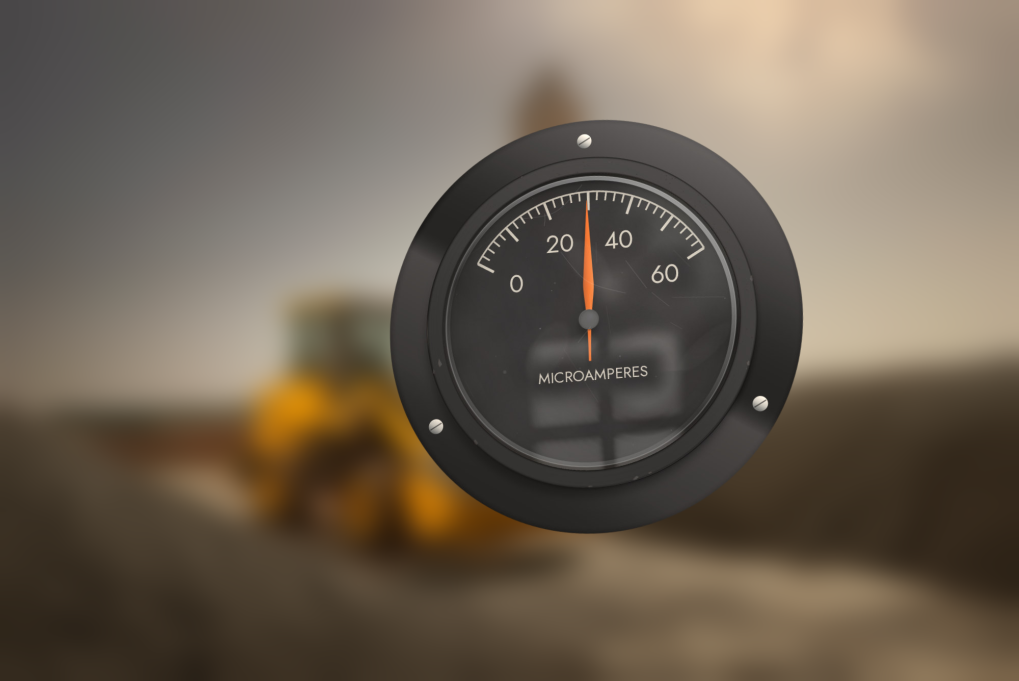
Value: 30 µA
